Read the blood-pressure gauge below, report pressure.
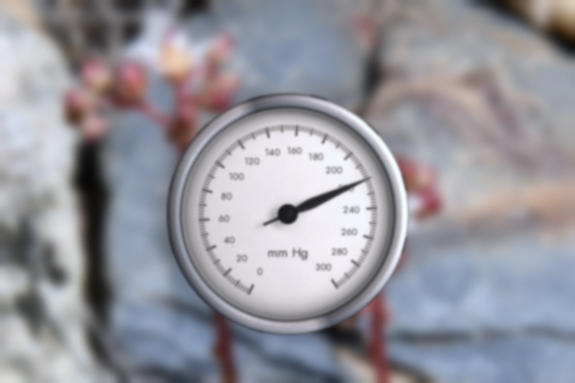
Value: 220 mmHg
